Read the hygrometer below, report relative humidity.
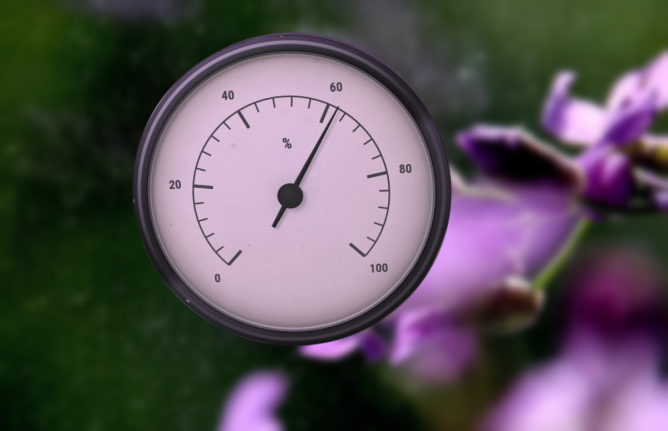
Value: 62 %
